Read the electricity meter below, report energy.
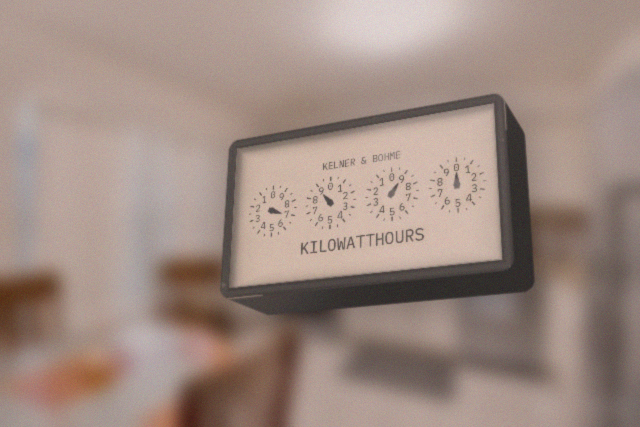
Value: 6890 kWh
